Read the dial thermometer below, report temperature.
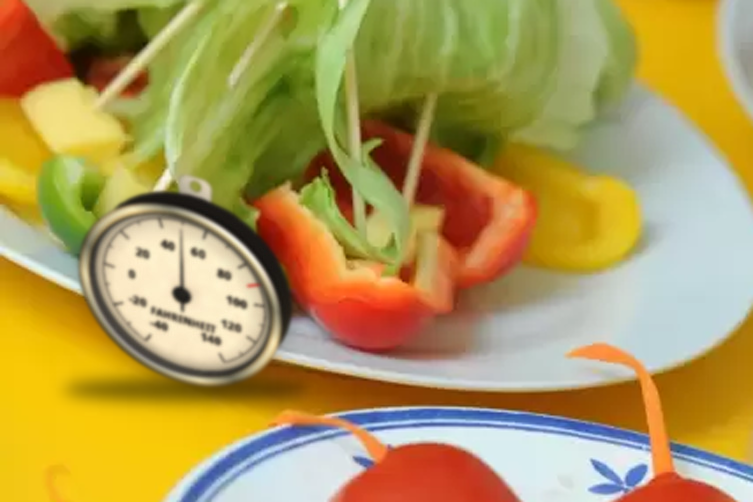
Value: 50 °F
